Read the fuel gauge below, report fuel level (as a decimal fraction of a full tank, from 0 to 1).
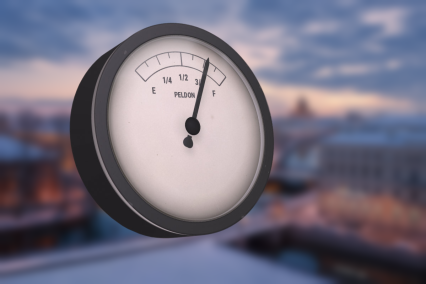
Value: 0.75
